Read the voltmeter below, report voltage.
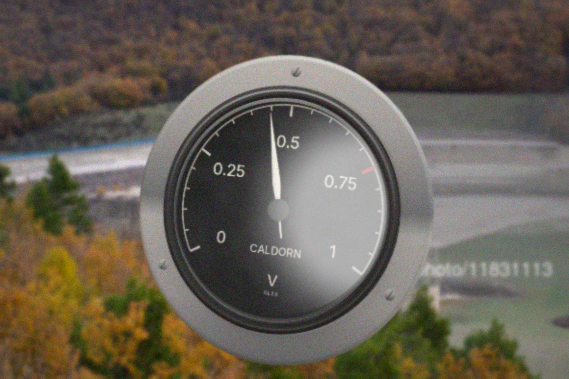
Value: 0.45 V
